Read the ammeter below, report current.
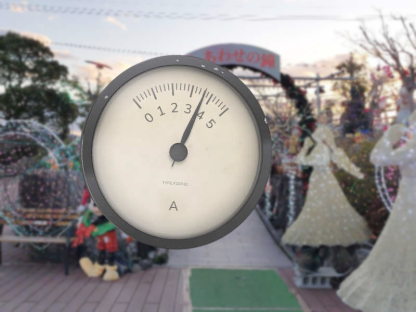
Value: 3.6 A
